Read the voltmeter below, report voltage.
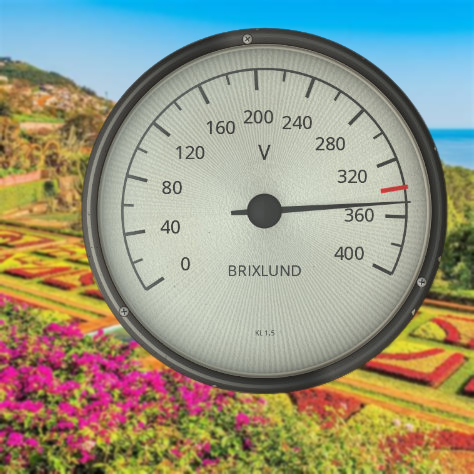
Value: 350 V
